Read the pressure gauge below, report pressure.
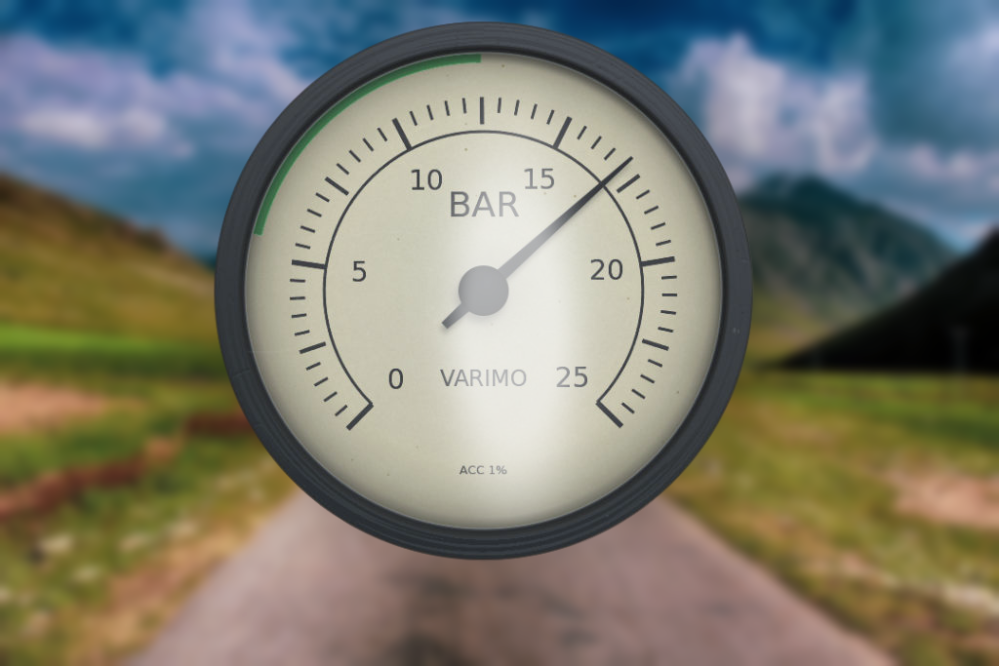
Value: 17 bar
